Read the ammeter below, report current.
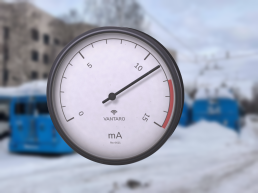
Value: 11 mA
